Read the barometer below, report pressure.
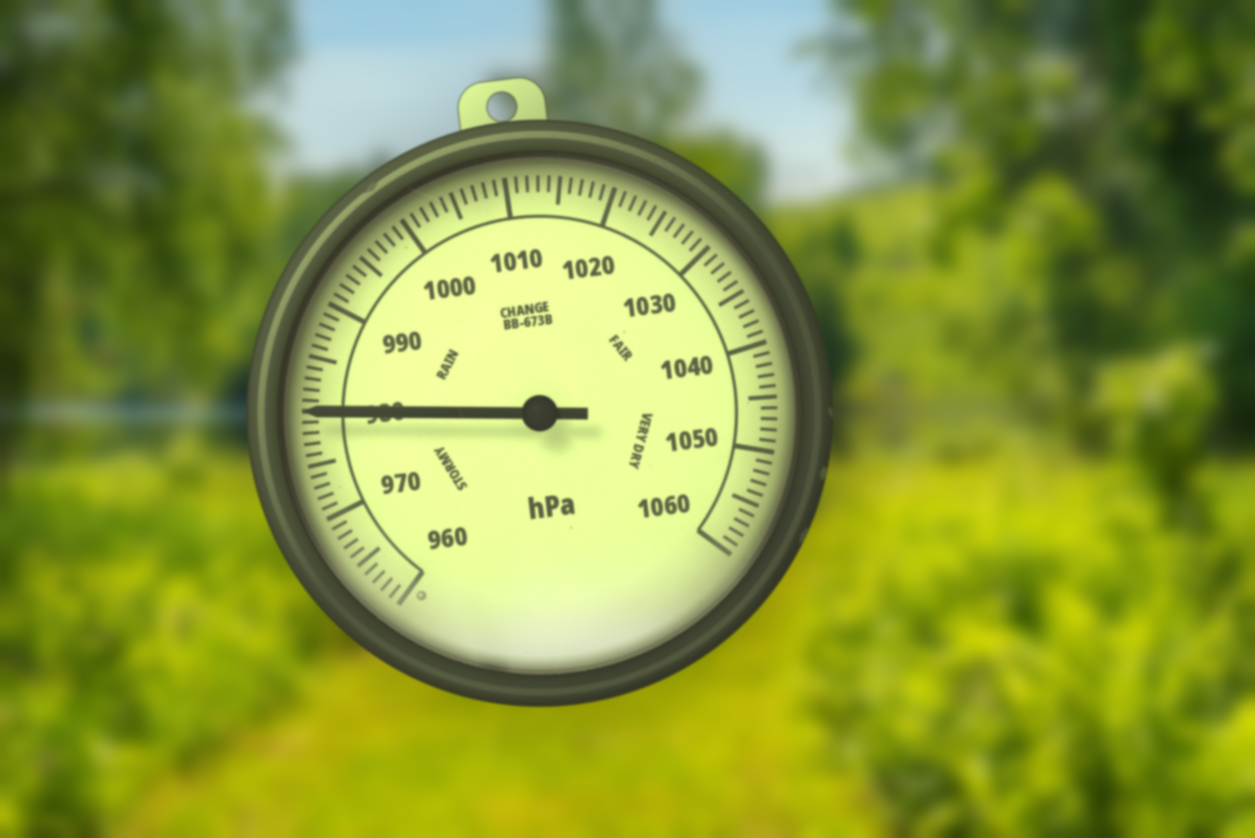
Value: 980 hPa
